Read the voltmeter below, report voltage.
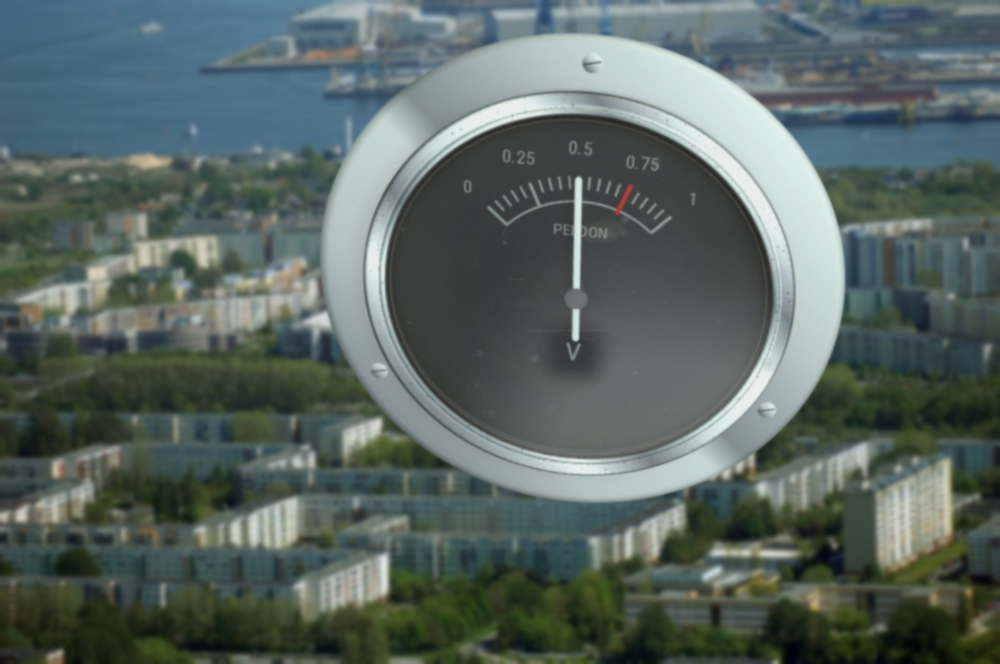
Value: 0.5 V
